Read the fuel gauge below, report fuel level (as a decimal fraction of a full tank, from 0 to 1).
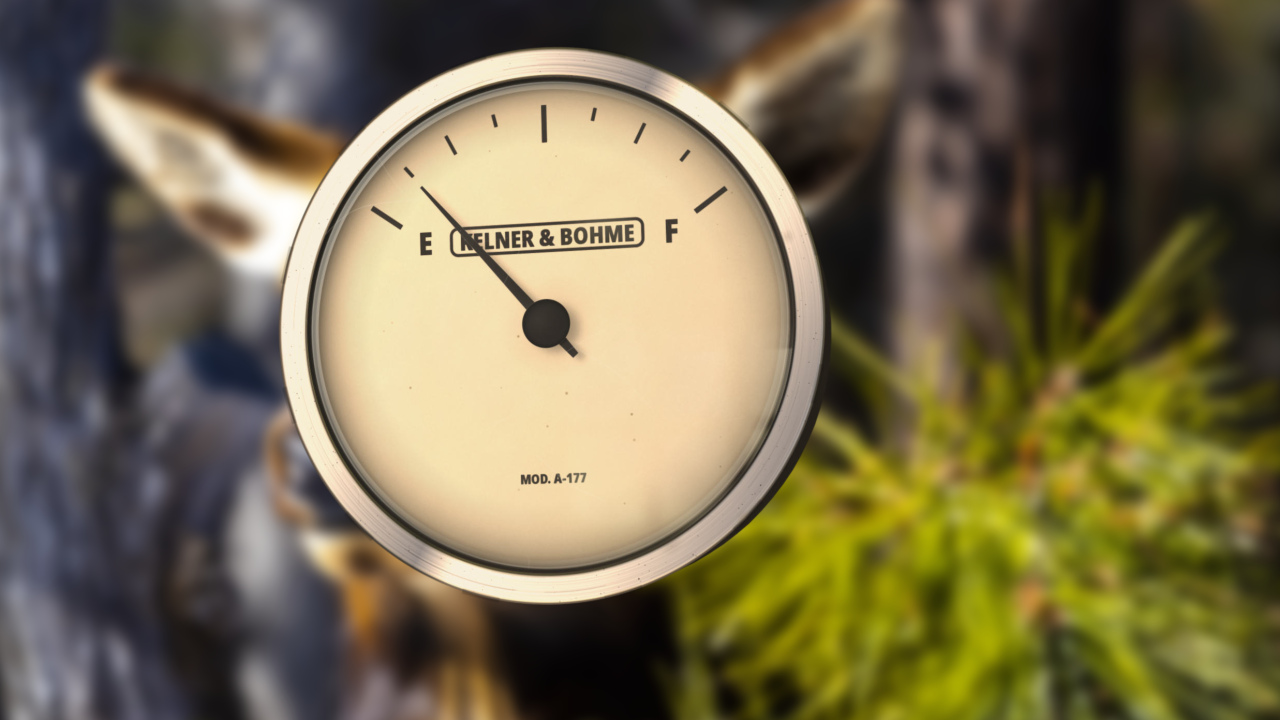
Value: 0.125
